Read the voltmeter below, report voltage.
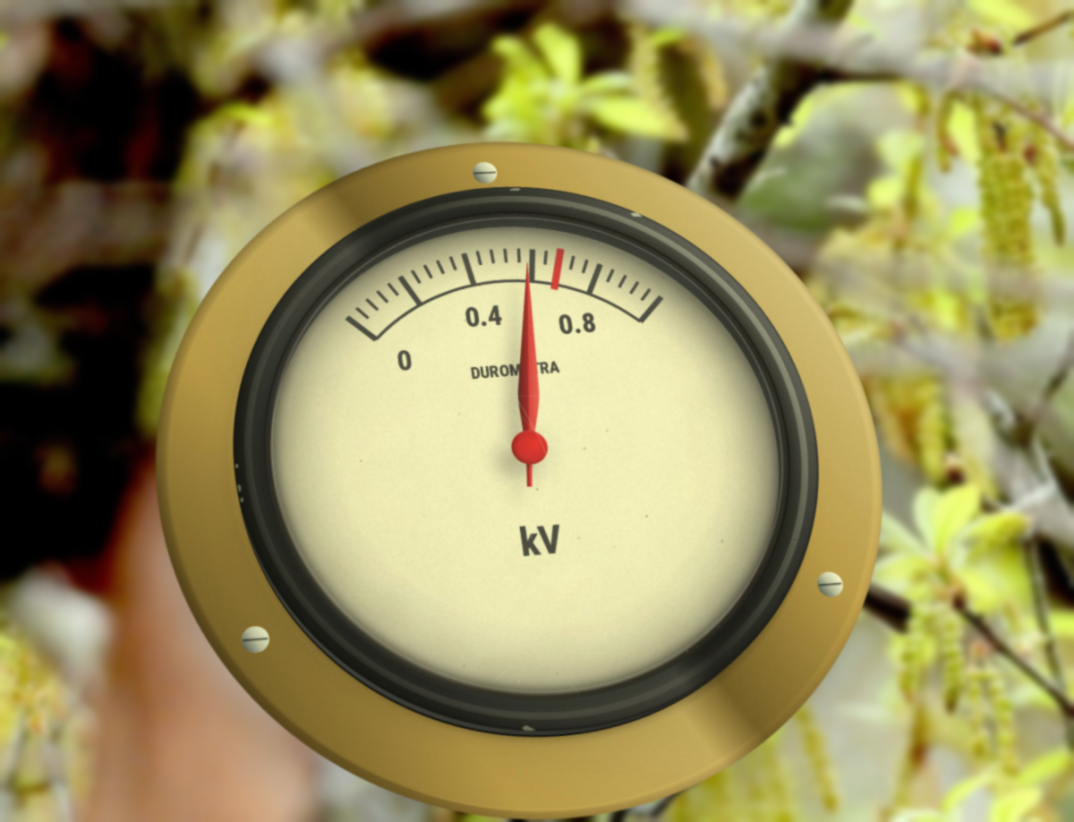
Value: 0.58 kV
